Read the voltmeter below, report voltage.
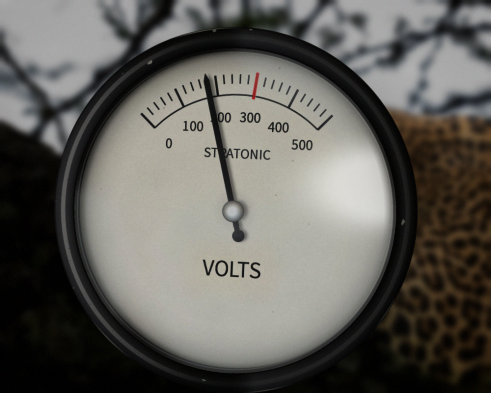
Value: 180 V
